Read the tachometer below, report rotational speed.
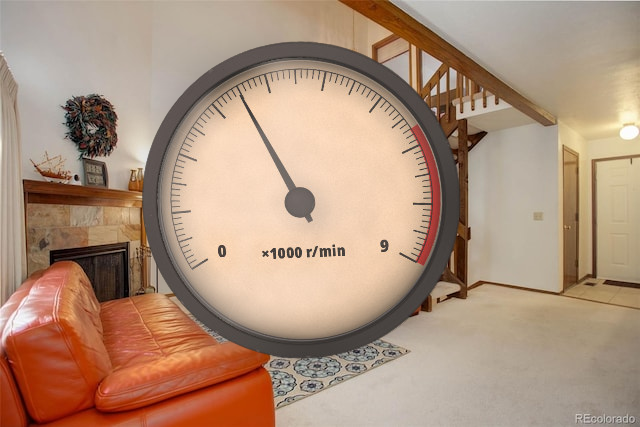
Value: 3500 rpm
